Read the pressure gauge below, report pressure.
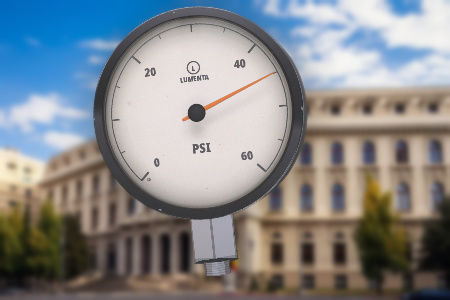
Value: 45 psi
